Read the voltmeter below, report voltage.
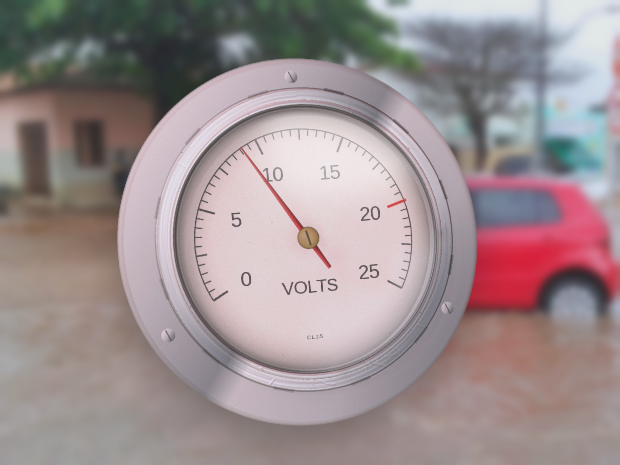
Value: 9 V
